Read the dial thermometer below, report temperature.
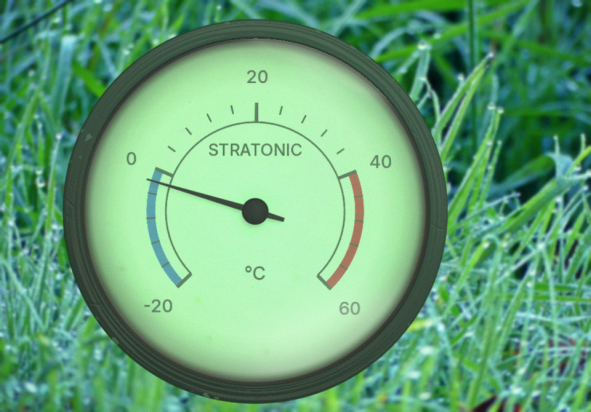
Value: -2 °C
